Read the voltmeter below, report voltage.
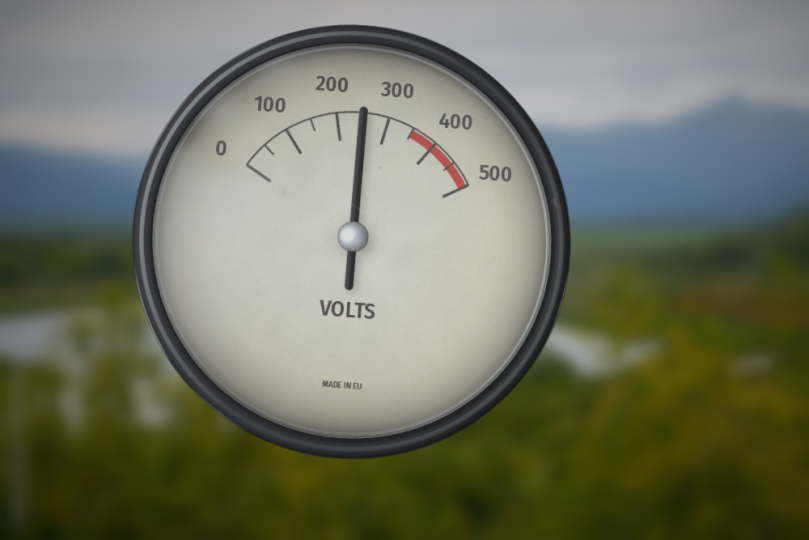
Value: 250 V
